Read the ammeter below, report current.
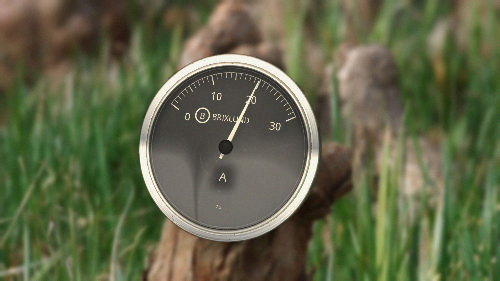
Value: 20 A
